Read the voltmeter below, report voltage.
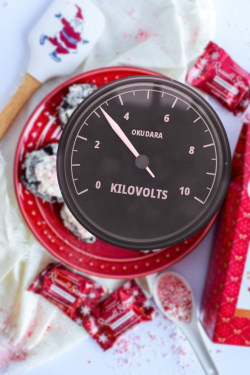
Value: 3.25 kV
